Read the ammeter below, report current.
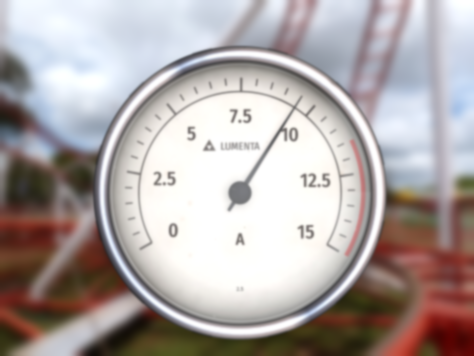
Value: 9.5 A
